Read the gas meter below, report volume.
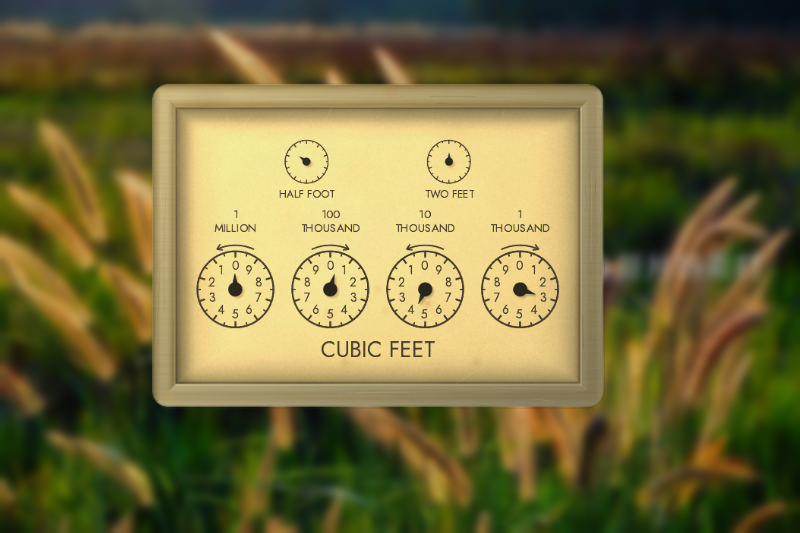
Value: 4300 ft³
